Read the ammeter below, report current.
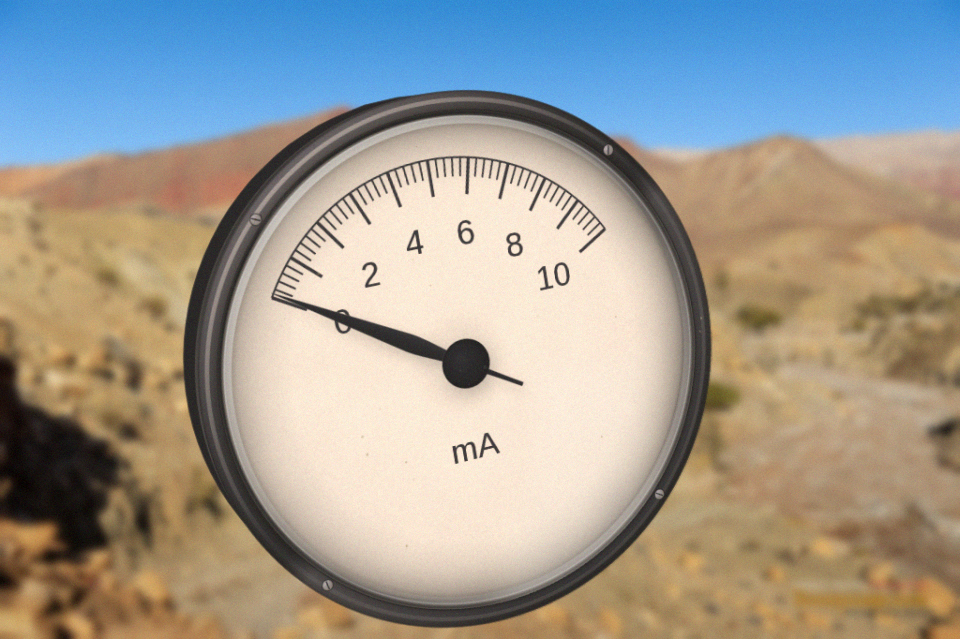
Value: 0.1 mA
